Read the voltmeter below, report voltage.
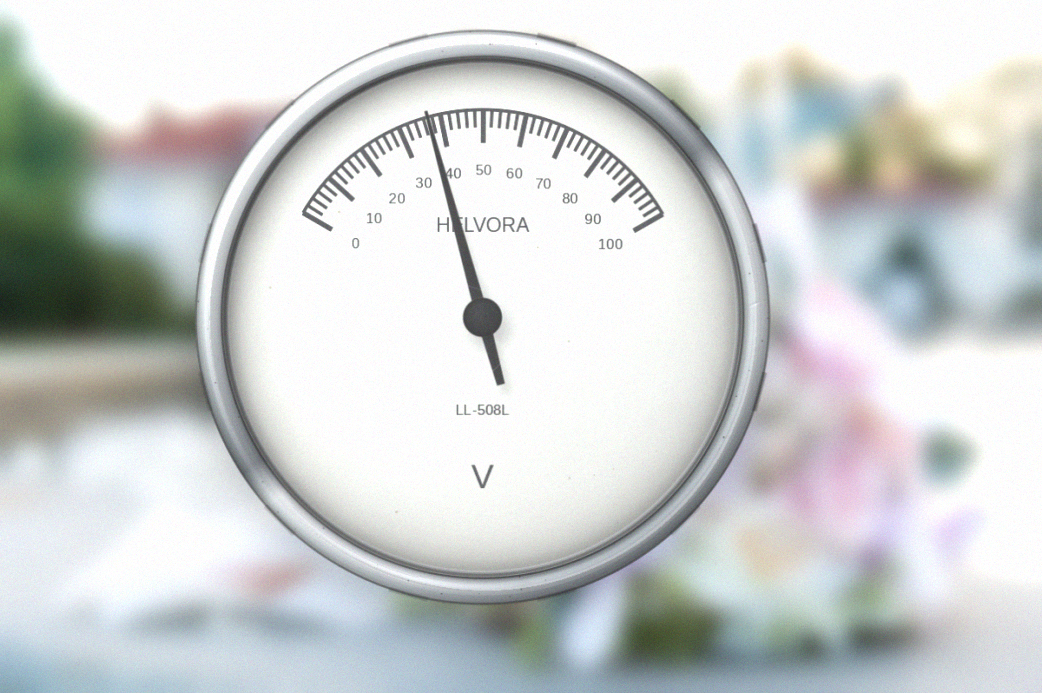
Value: 37 V
